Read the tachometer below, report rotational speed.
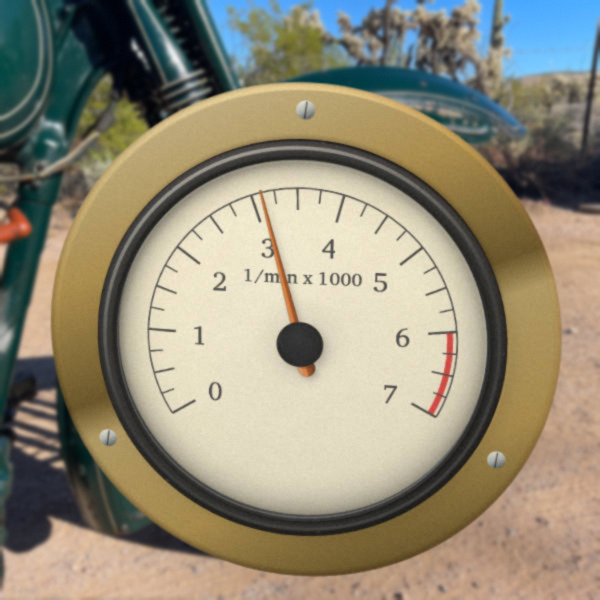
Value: 3125 rpm
